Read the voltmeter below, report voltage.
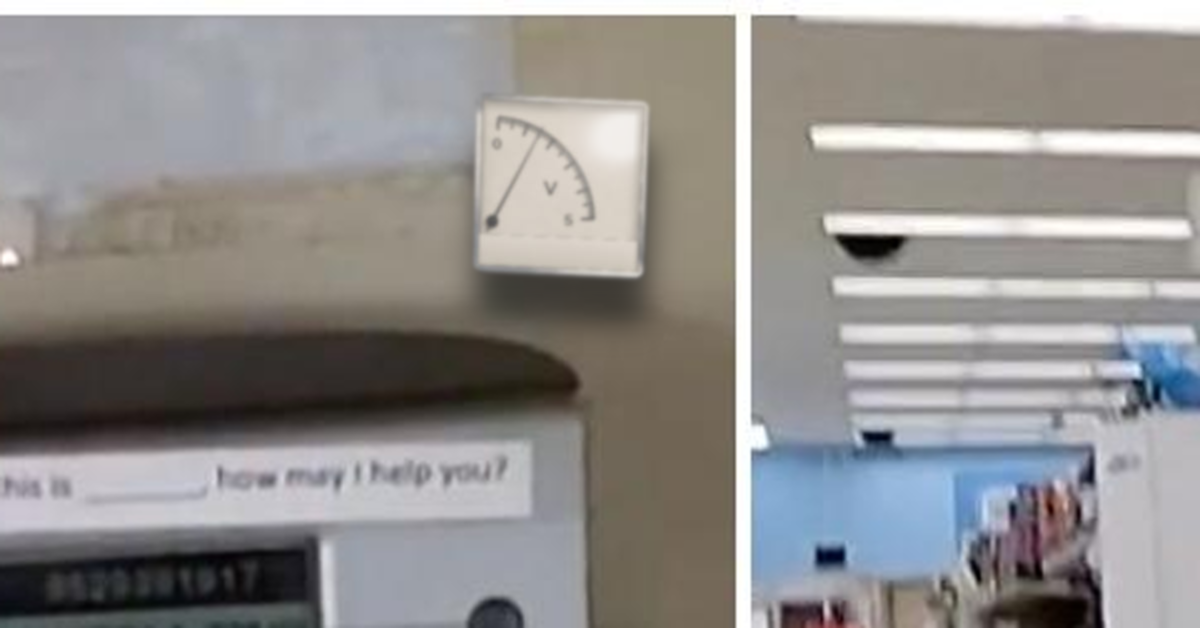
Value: 1.5 V
